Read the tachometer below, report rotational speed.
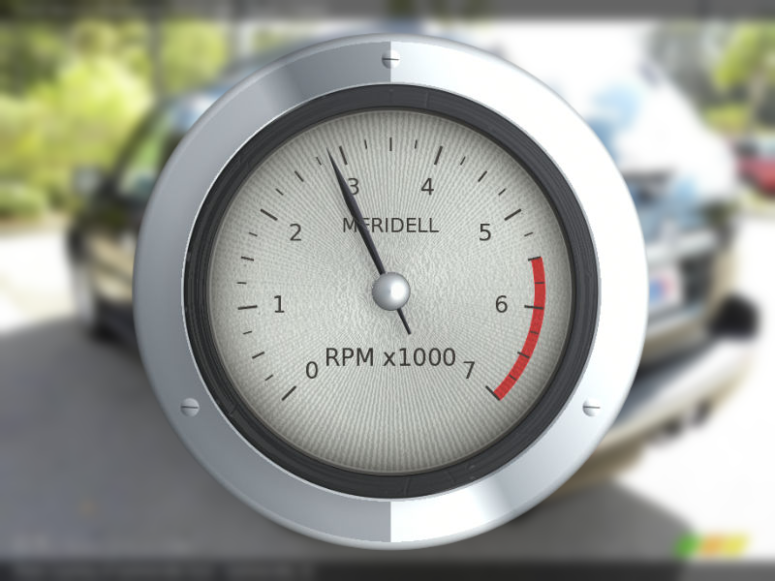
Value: 2875 rpm
